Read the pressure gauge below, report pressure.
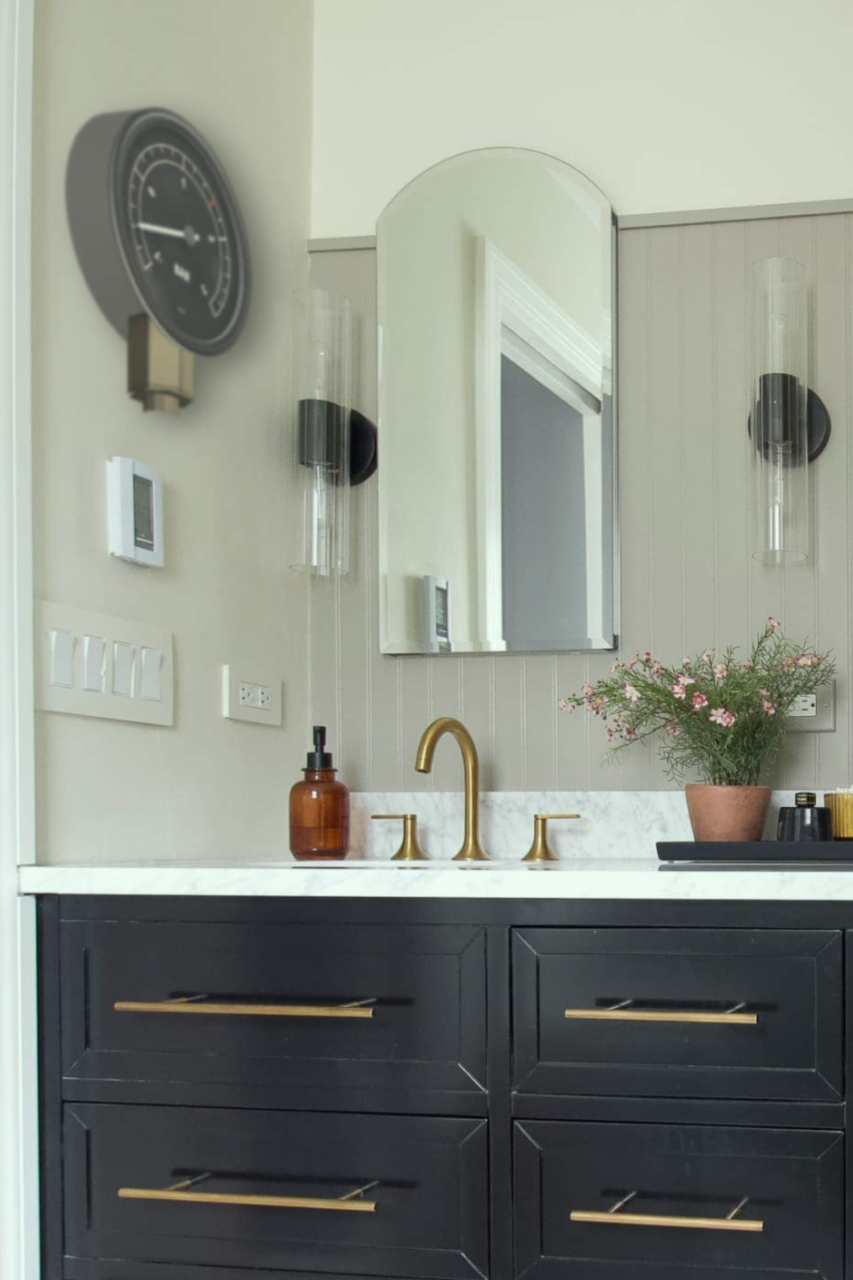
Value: -0.6 bar
